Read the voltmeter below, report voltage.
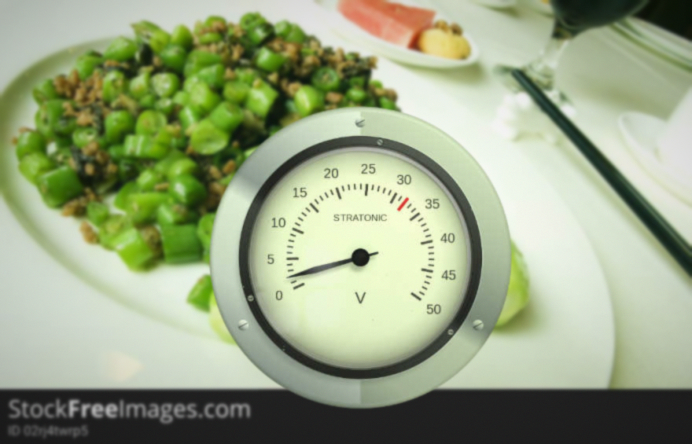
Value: 2 V
